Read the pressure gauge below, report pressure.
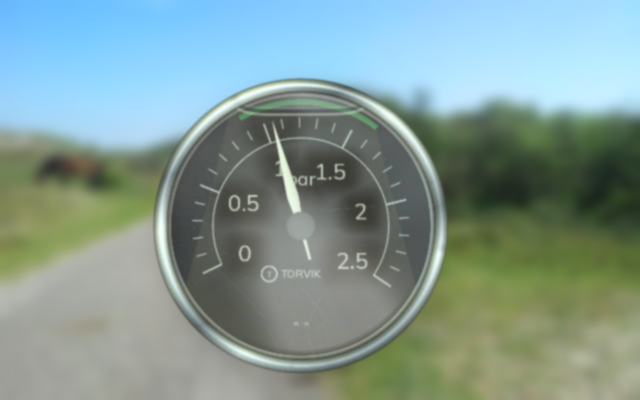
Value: 1.05 bar
